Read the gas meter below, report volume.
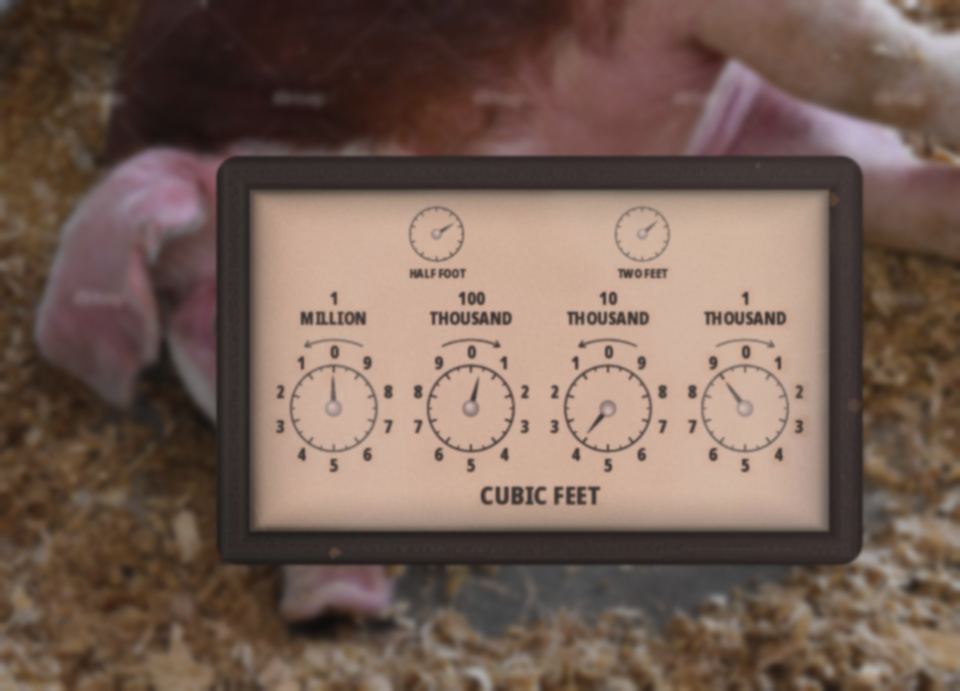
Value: 3900 ft³
